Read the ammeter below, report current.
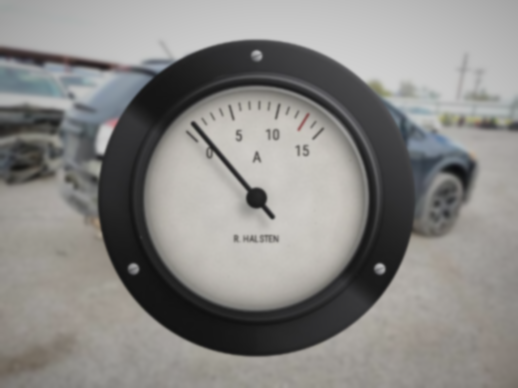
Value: 1 A
